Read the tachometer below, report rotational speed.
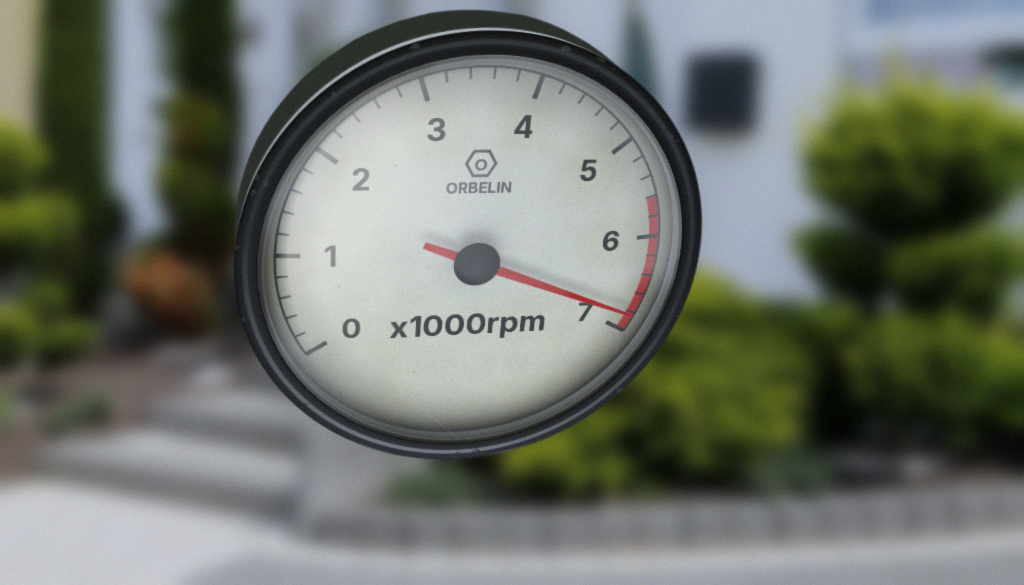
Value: 6800 rpm
